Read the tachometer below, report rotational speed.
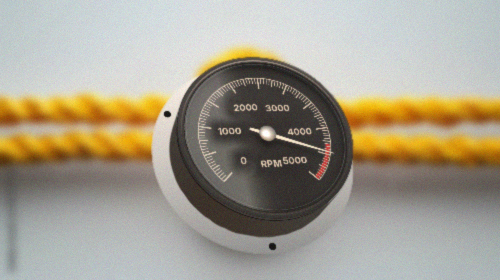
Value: 4500 rpm
